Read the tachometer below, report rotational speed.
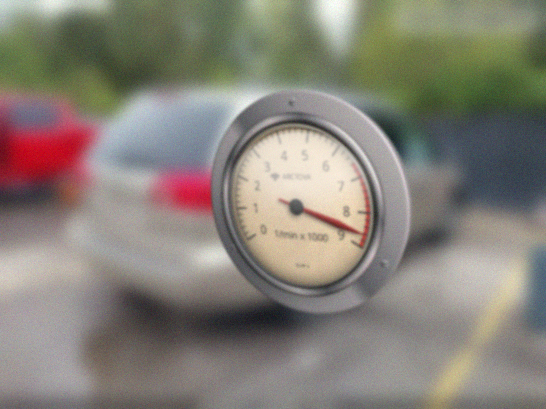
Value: 8600 rpm
